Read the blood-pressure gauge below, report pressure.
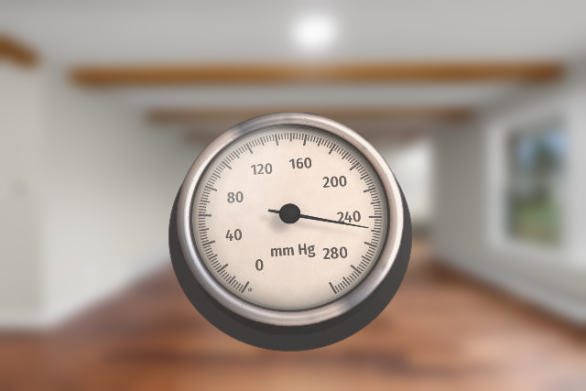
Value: 250 mmHg
